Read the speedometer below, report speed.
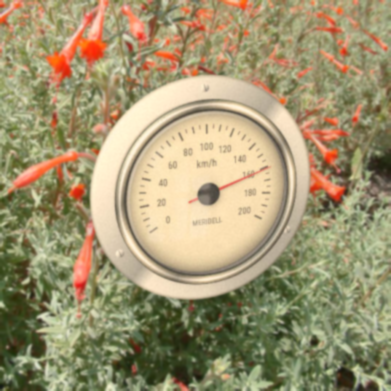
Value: 160 km/h
